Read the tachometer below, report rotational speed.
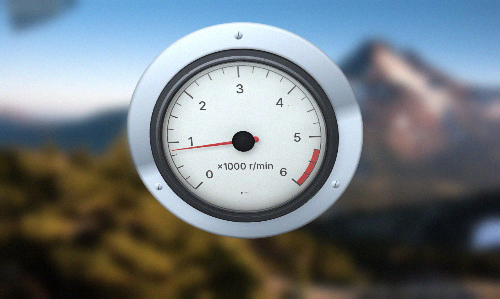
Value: 875 rpm
